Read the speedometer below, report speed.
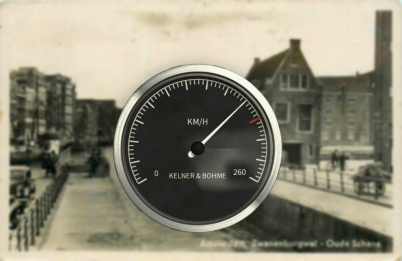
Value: 180 km/h
